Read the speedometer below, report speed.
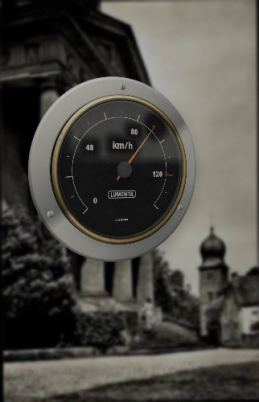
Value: 90 km/h
